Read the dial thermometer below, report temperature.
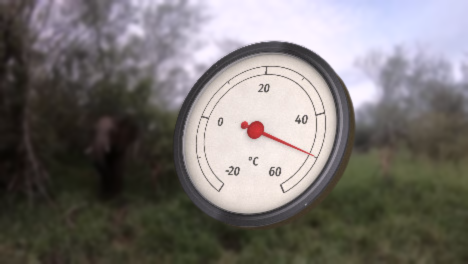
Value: 50 °C
